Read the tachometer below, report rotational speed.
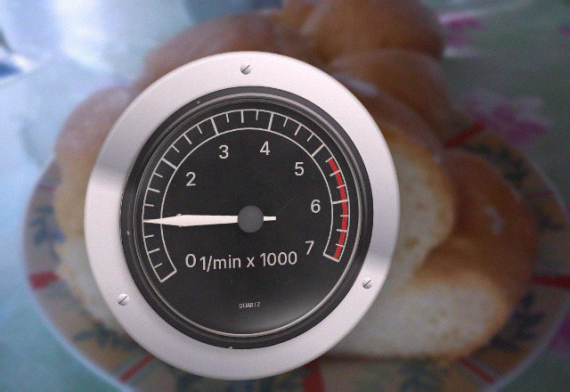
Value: 1000 rpm
